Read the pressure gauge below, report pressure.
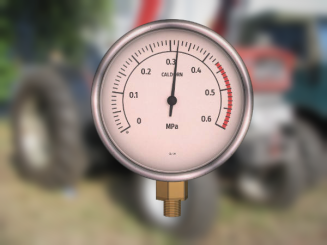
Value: 0.32 MPa
